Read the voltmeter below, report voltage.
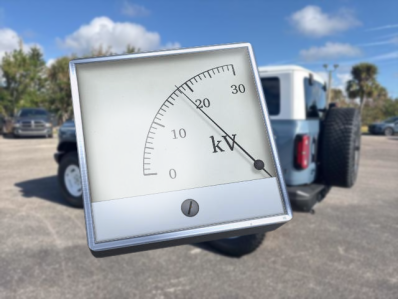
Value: 18 kV
